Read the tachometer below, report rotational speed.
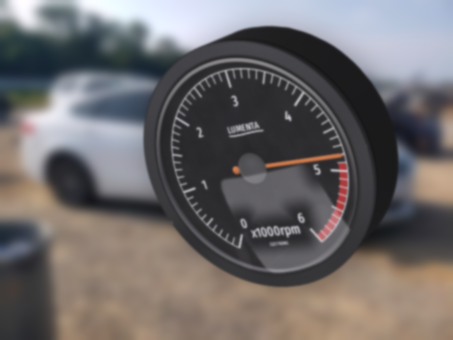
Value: 4800 rpm
